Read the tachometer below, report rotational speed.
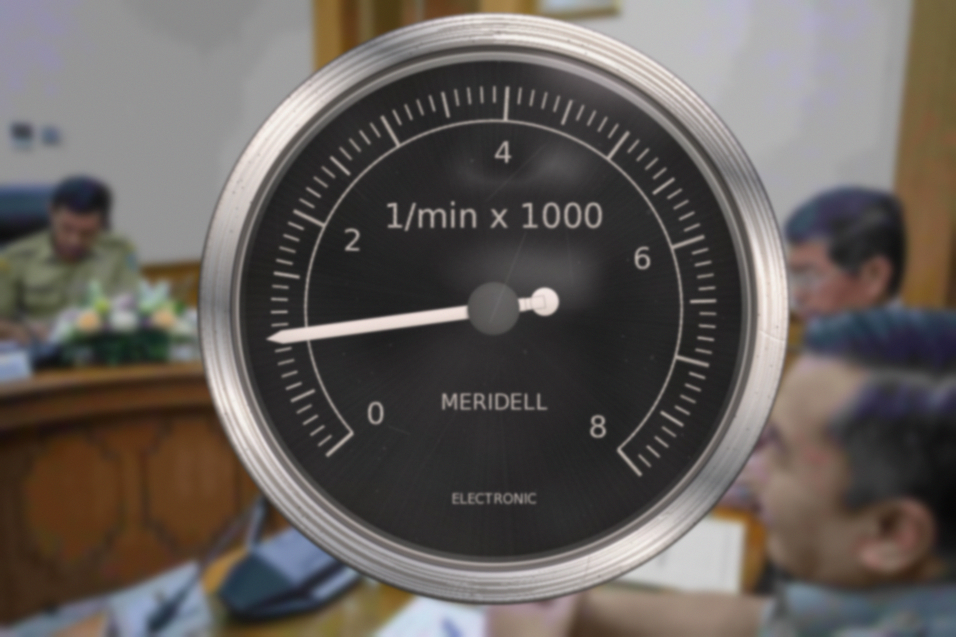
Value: 1000 rpm
